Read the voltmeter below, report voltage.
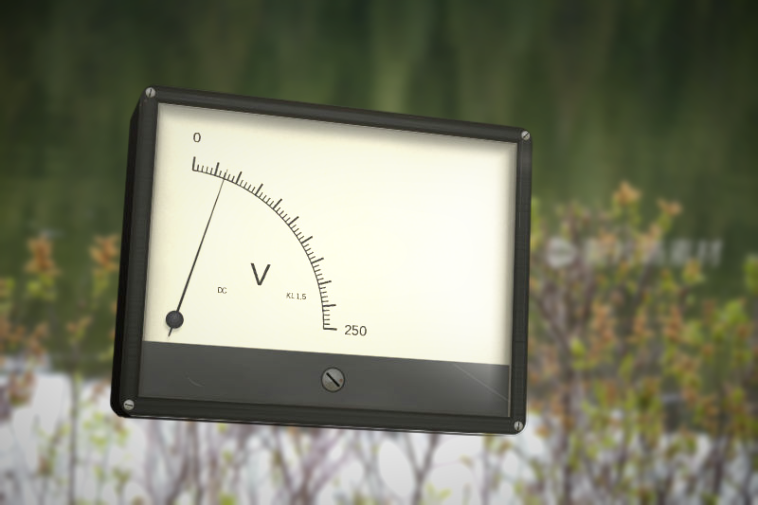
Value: 35 V
